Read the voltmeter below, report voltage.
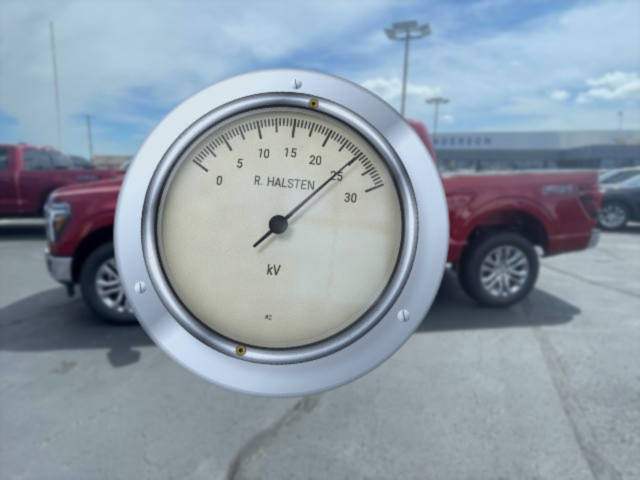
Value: 25 kV
